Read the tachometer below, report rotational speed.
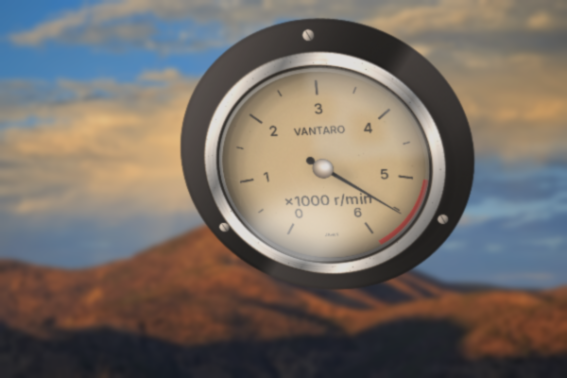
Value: 5500 rpm
